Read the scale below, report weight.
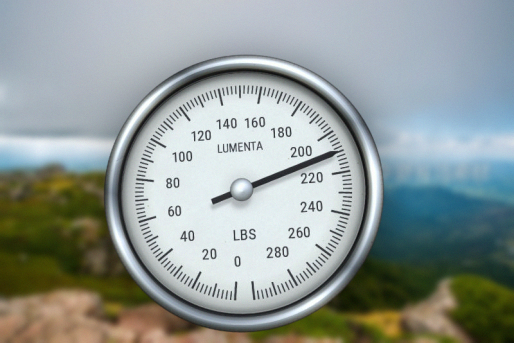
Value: 210 lb
